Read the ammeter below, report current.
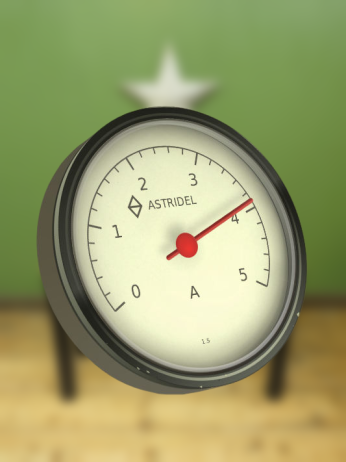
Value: 3.9 A
